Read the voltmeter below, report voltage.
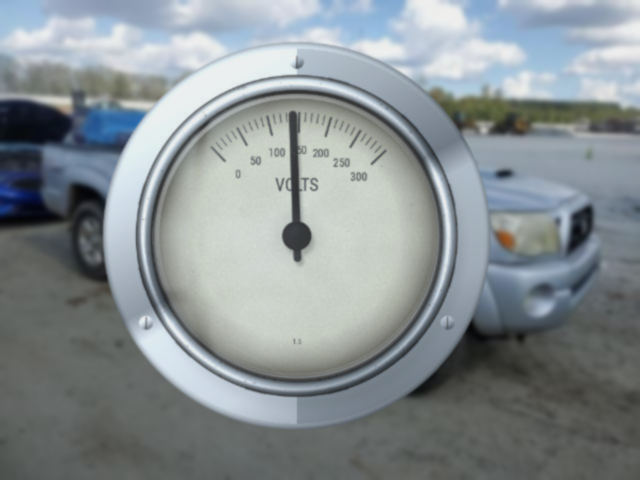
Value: 140 V
